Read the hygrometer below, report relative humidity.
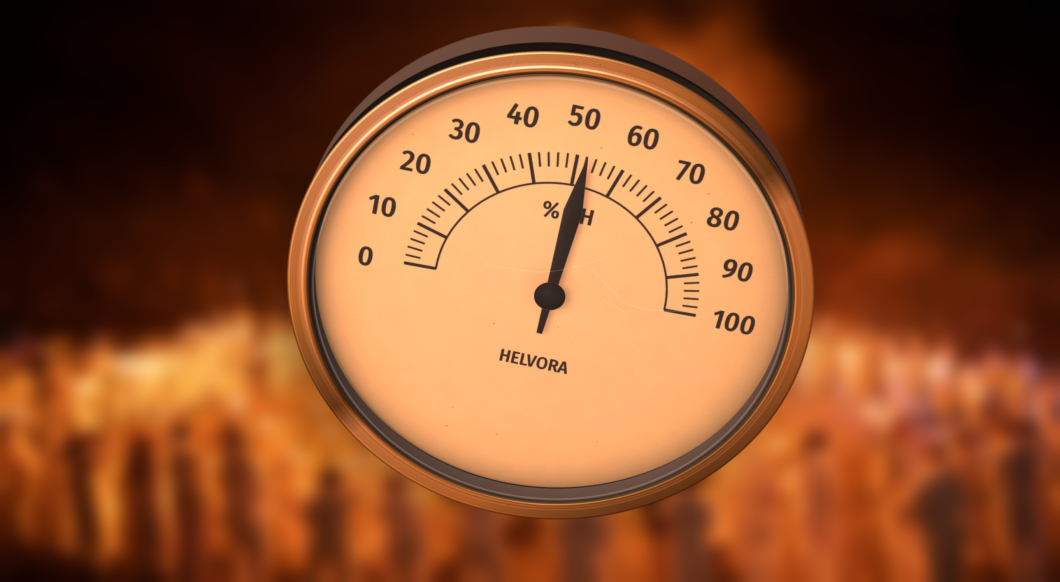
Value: 52 %
